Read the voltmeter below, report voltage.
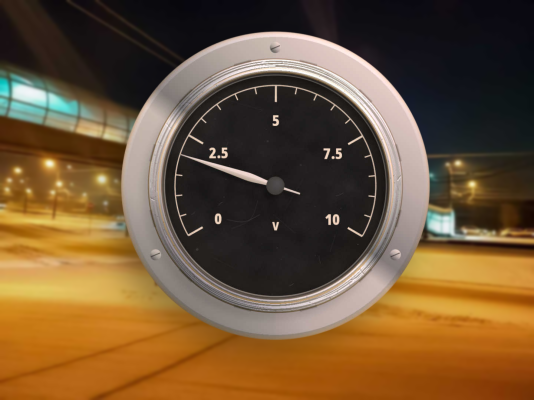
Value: 2 V
